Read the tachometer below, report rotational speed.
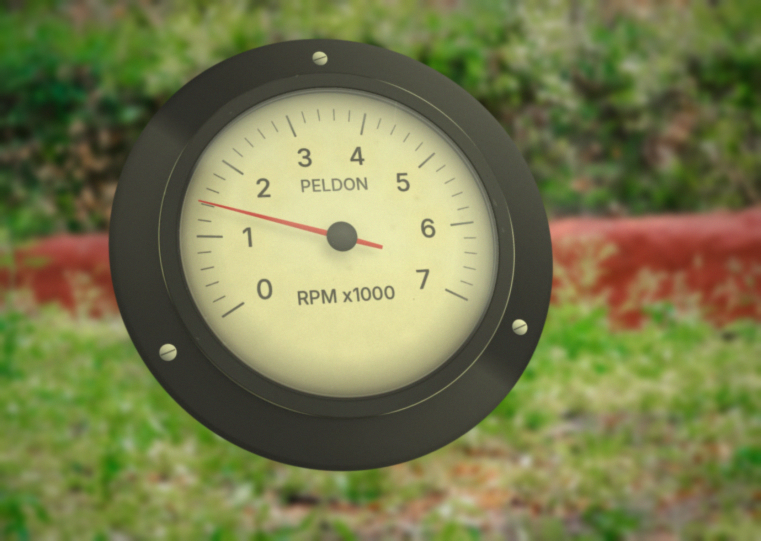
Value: 1400 rpm
